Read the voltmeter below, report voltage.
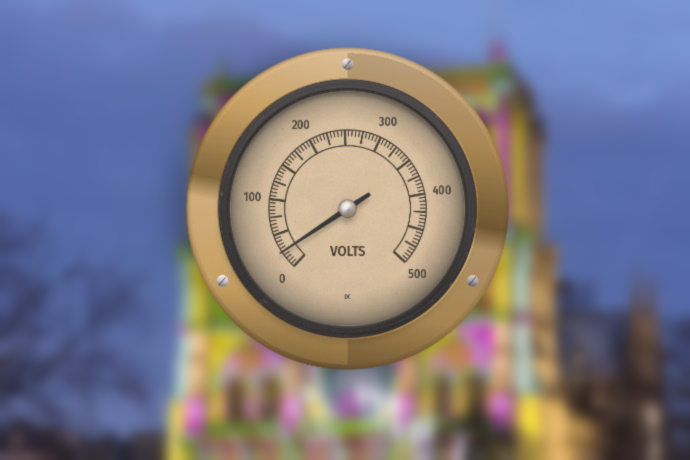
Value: 25 V
